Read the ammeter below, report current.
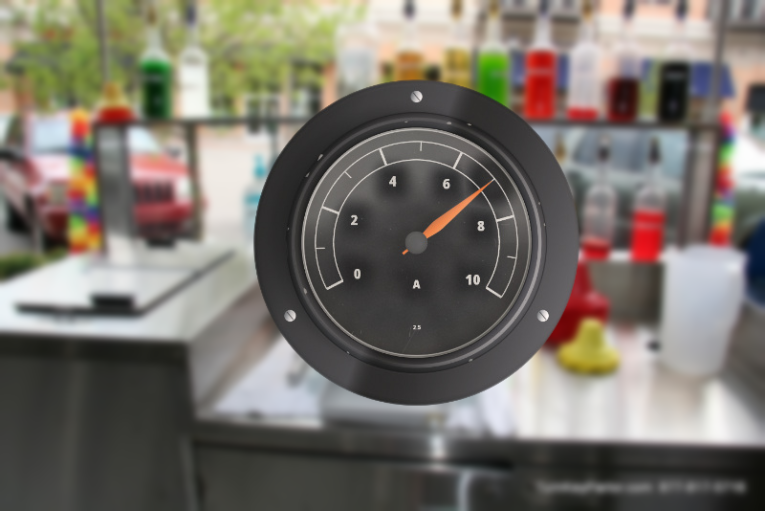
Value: 7 A
